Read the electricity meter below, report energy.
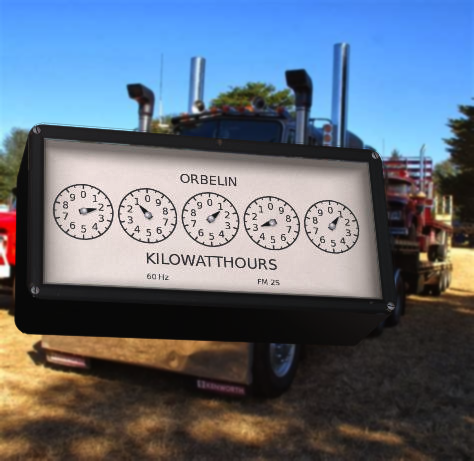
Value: 21131 kWh
